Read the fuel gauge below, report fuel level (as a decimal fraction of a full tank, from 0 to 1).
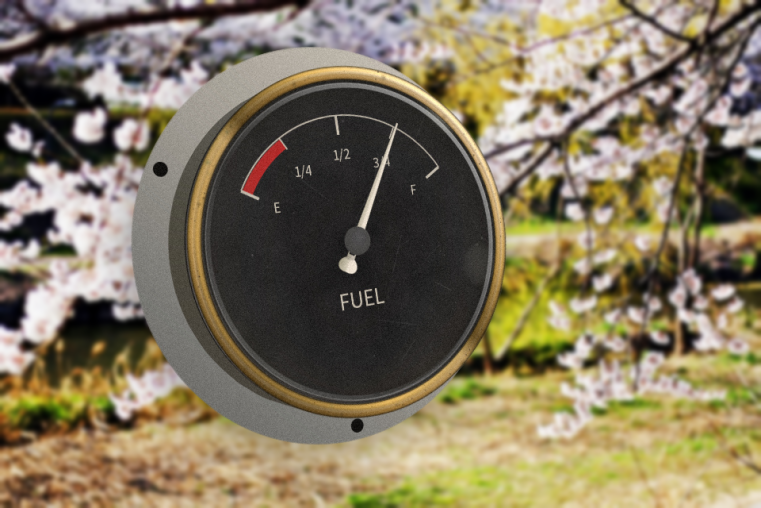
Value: 0.75
